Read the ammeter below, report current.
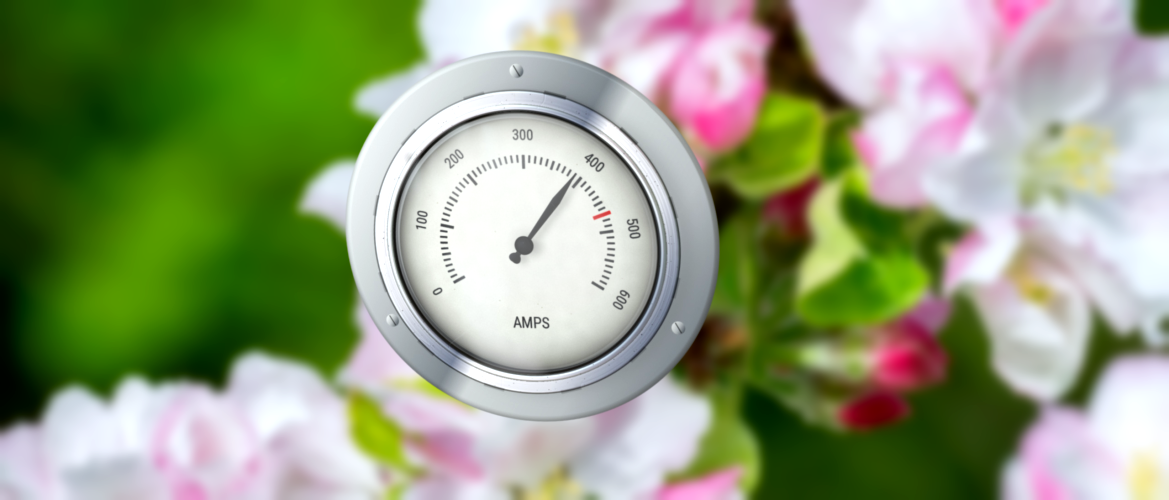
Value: 390 A
